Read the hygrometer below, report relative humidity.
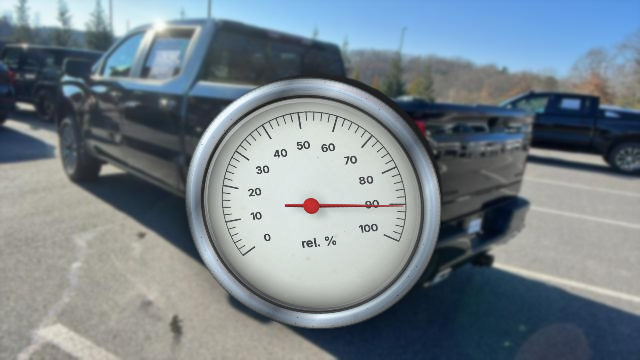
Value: 90 %
